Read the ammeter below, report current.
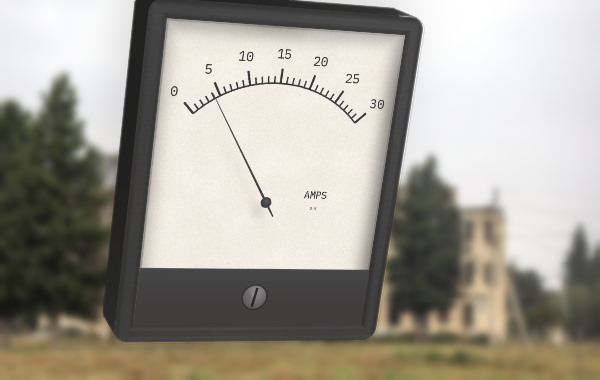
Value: 4 A
